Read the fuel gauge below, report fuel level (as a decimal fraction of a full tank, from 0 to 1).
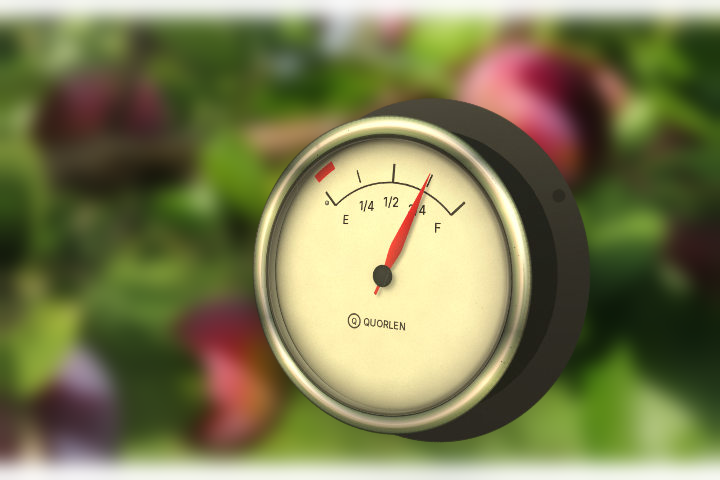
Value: 0.75
